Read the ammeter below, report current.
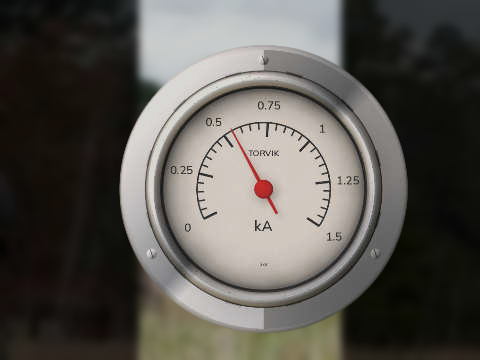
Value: 0.55 kA
